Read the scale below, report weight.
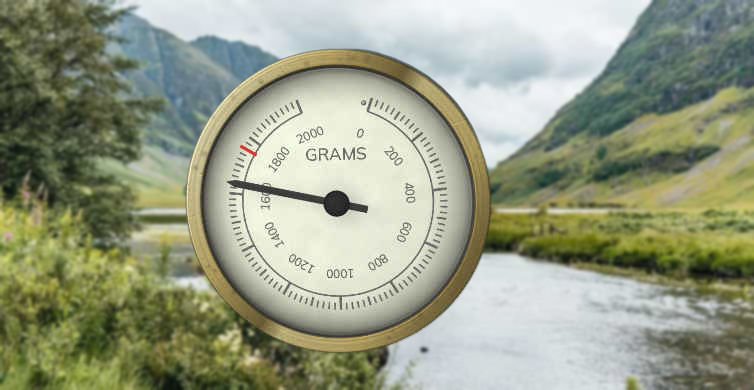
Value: 1640 g
